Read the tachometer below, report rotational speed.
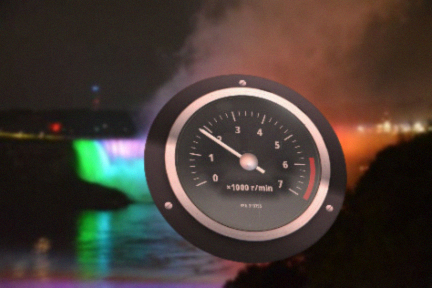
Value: 1800 rpm
